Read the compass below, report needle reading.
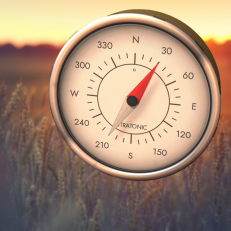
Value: 30 °
